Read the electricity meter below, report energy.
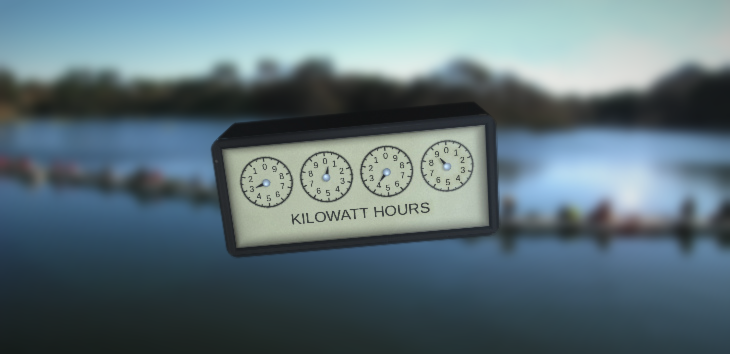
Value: 3039 kWh
